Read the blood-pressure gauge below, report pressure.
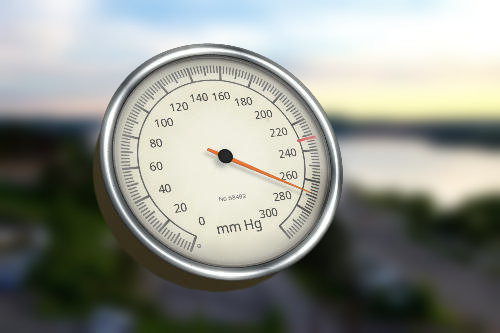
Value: 270 mmHg
